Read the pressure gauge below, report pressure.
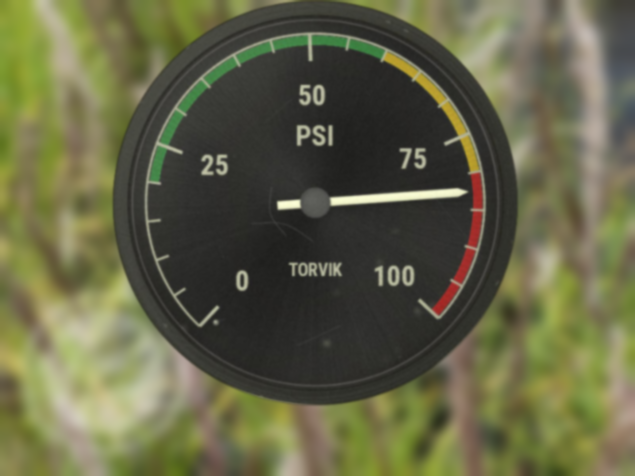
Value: 82.5 psi
